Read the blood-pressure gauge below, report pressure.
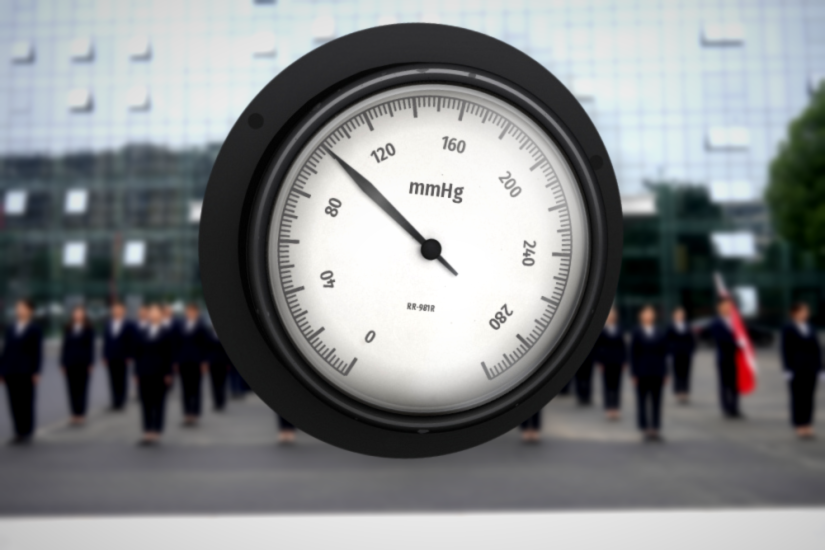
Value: 100 mmHg
